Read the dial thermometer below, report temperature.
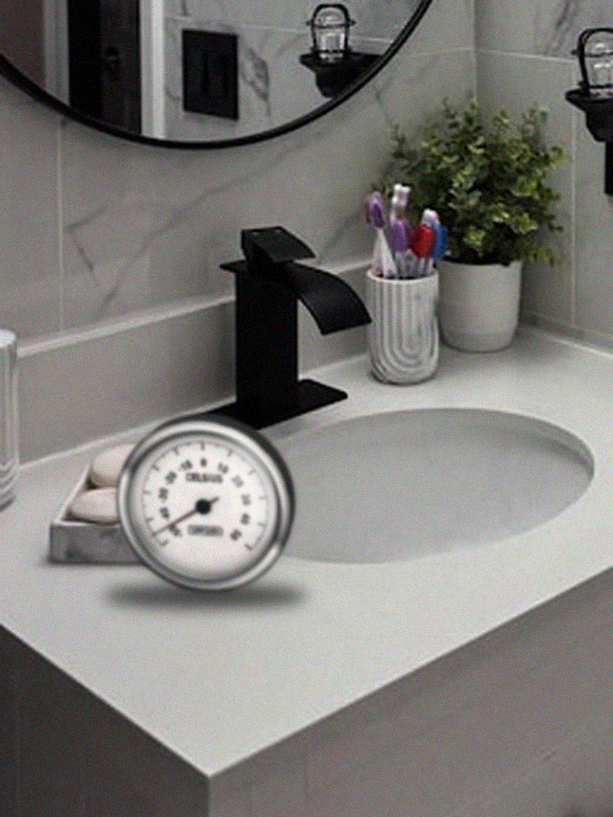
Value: -45 °C
